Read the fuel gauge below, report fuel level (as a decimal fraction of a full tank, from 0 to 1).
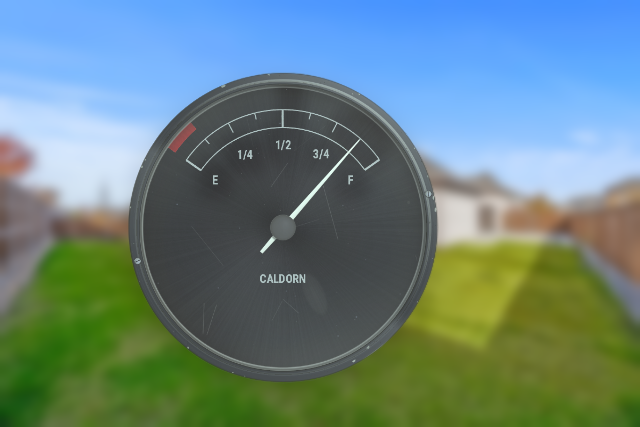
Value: 0.875
